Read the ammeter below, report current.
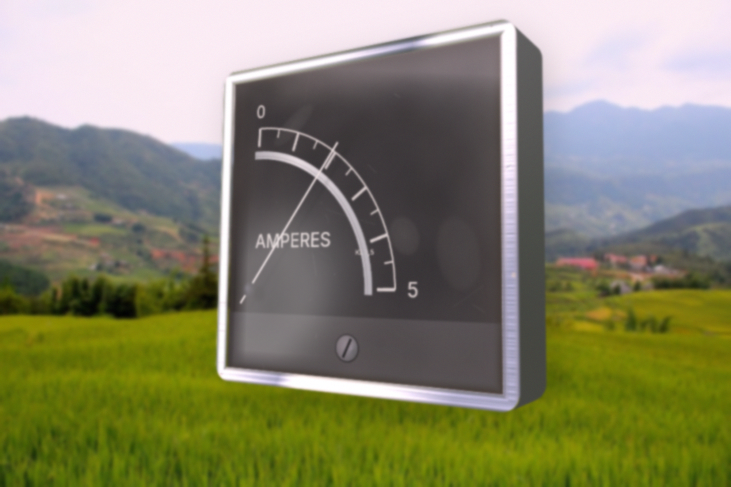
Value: 2 A
